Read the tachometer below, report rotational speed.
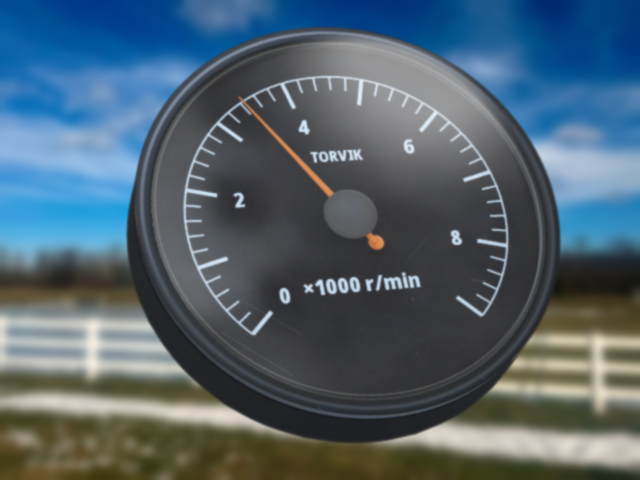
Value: 3400 rpm
